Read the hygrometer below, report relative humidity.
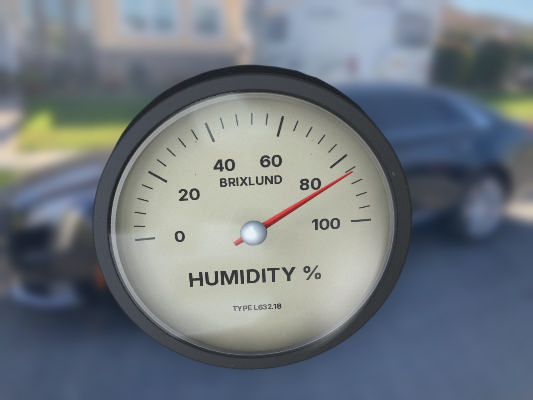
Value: 84 %
